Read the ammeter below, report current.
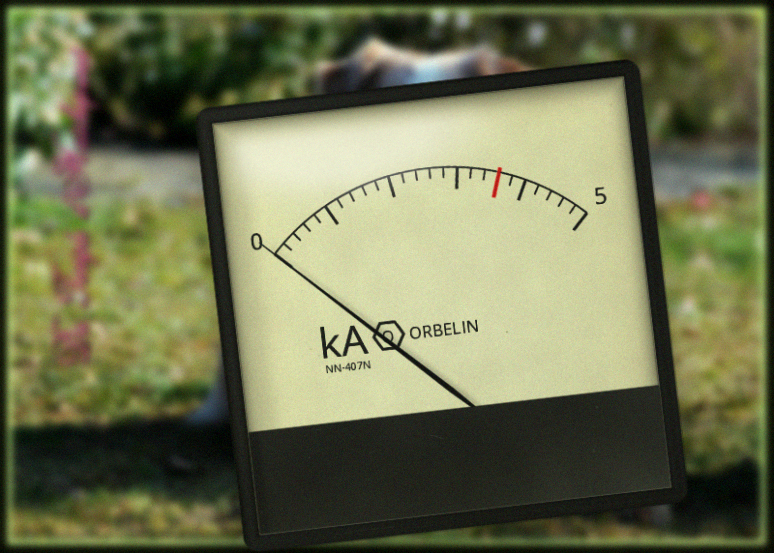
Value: 0 kA
